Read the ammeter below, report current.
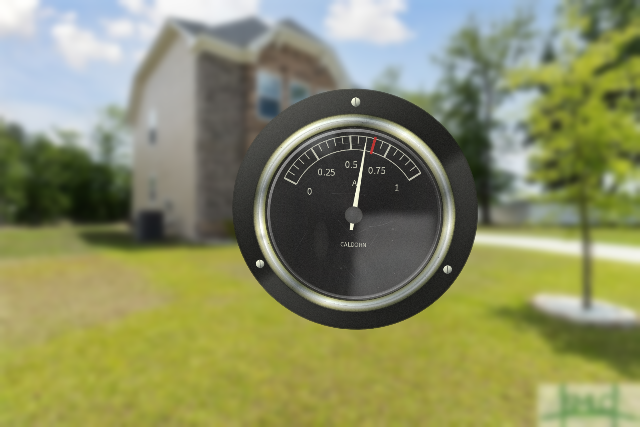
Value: 0.6 A
